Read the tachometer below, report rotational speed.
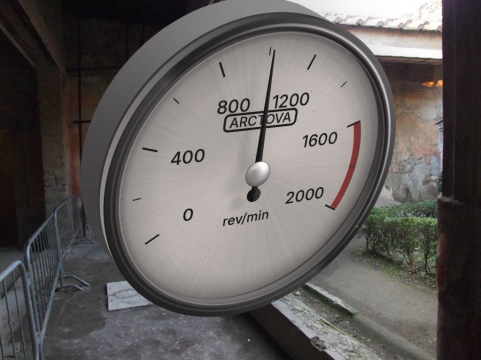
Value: 1000 rpm
